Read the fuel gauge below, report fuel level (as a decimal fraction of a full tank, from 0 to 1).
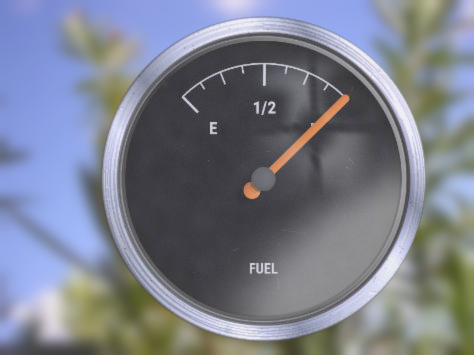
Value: 1
